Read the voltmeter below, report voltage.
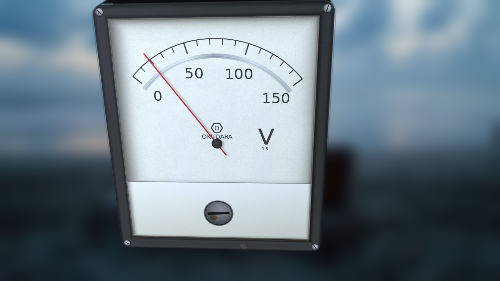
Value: 20 V
